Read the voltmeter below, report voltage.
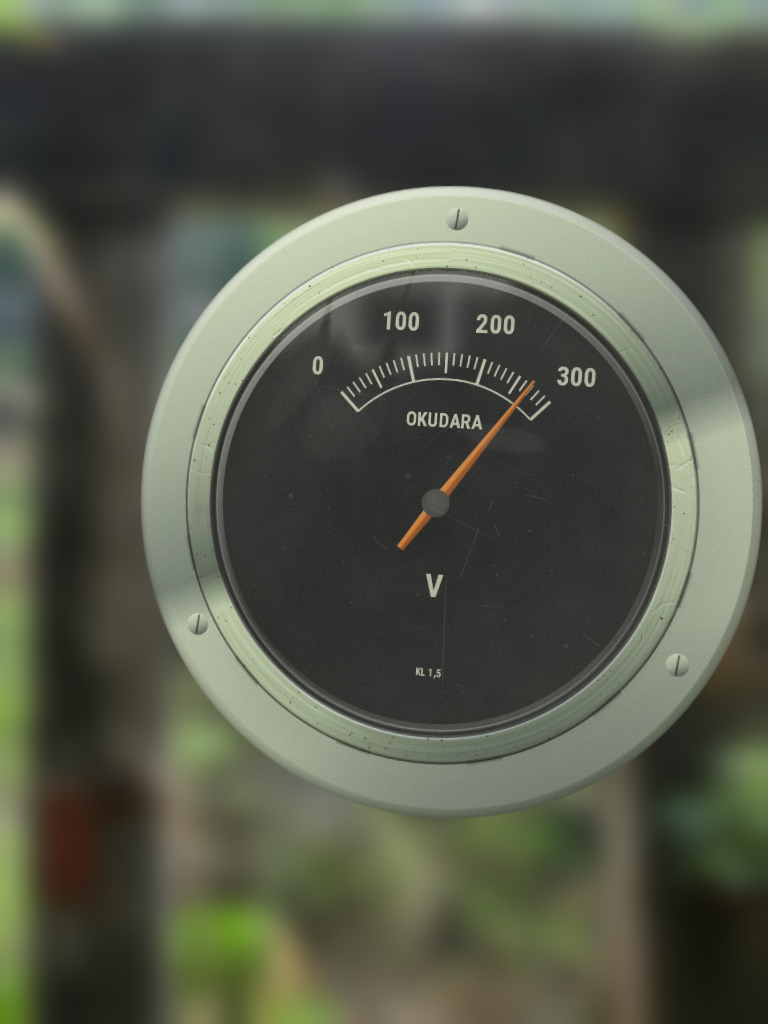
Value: 270 V
